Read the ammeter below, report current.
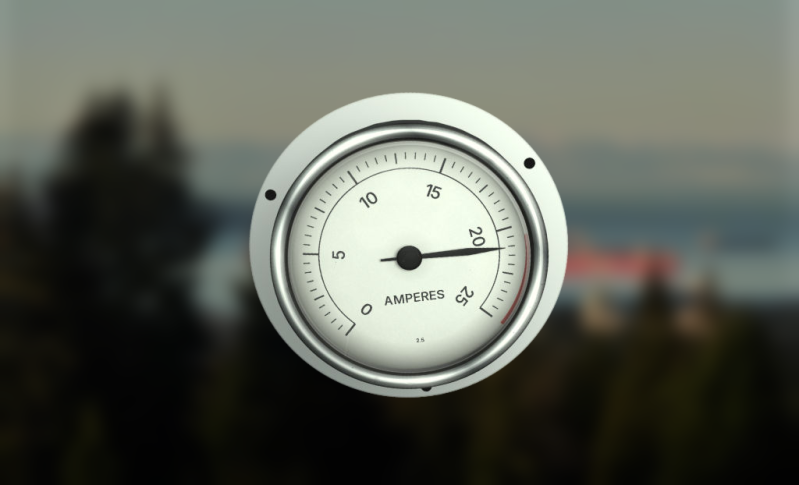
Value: 21 A
